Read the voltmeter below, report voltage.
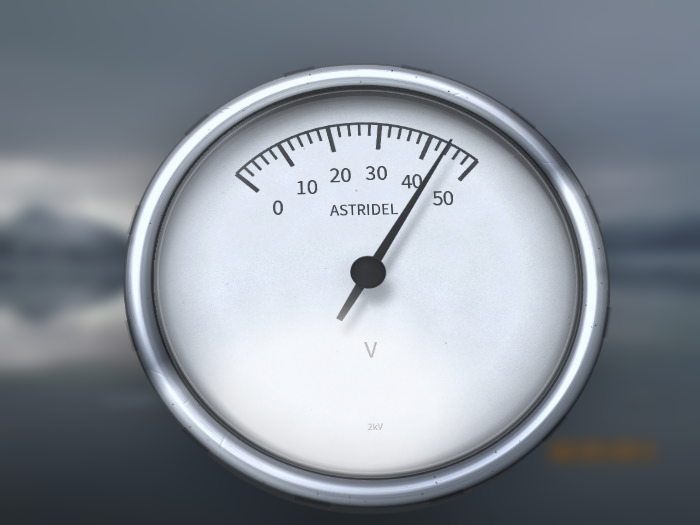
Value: 44 V
